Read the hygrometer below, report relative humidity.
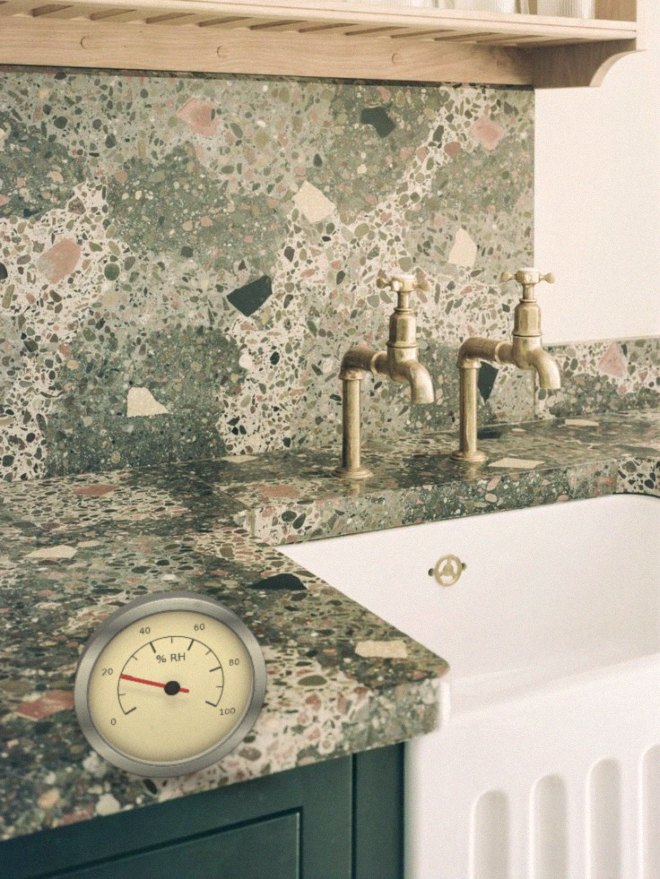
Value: 20 %
